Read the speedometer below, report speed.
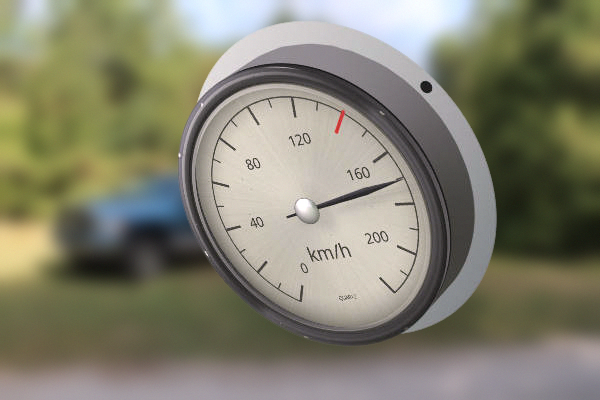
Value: 170 km/h
